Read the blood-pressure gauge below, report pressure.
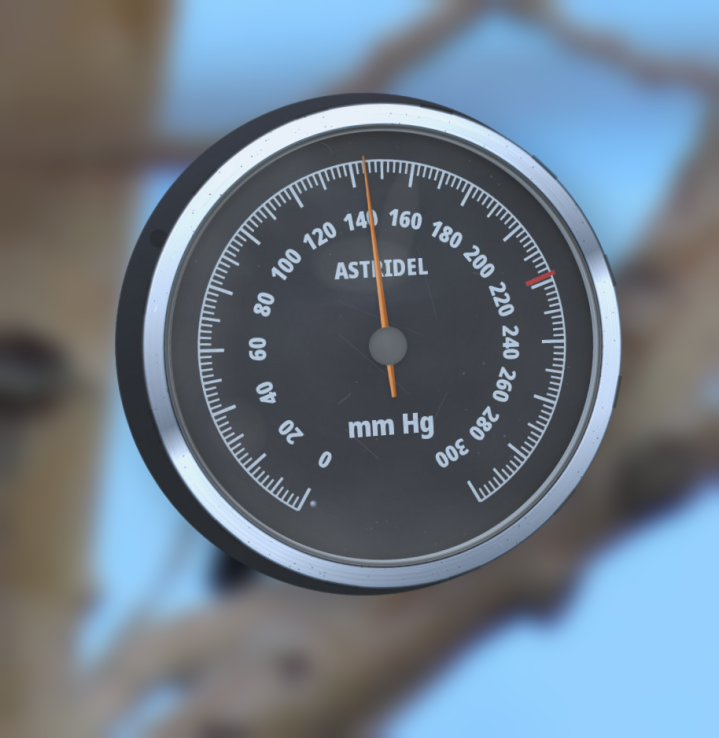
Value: 144 mmHg
